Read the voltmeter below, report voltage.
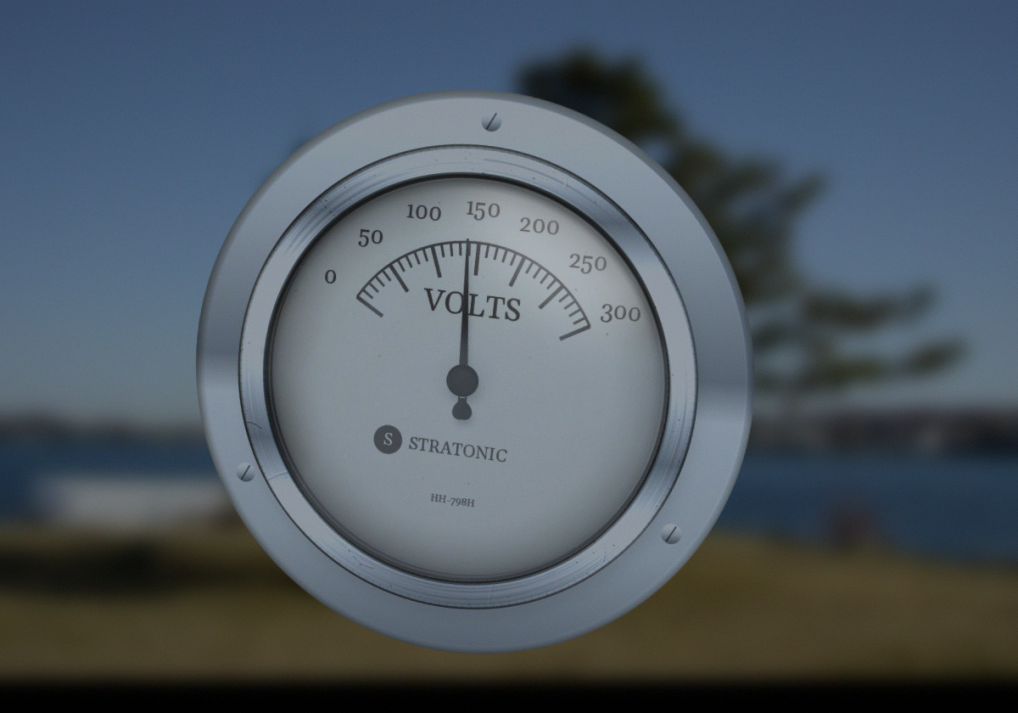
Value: 140 V
